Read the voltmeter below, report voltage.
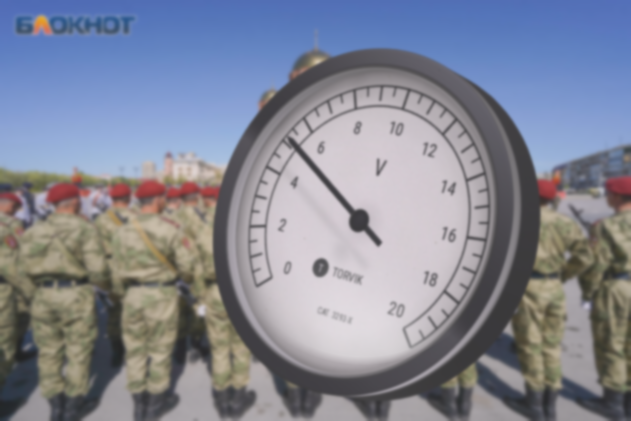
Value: 5.25 V
